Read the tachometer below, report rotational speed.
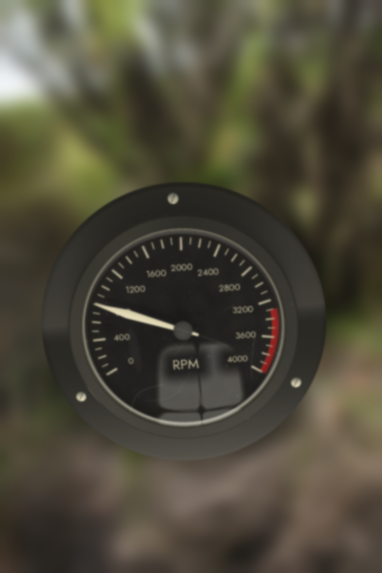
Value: 800 rpm
